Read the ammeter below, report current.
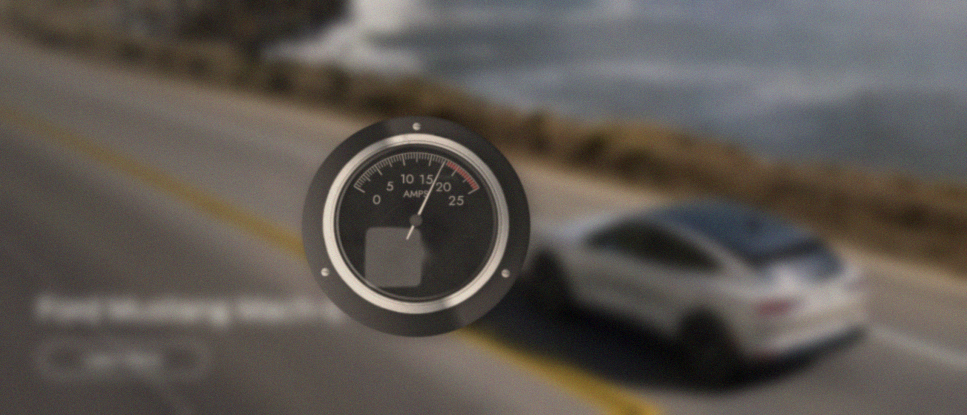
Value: 17.5 A
